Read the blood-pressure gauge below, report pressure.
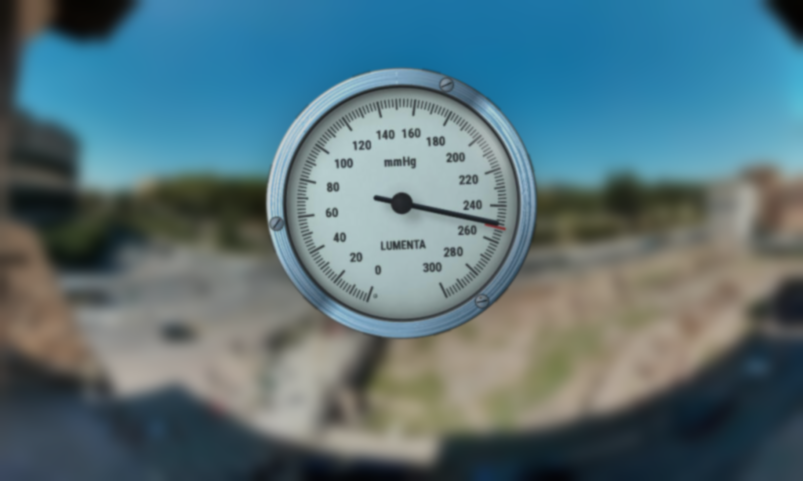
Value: 250 mmHg
